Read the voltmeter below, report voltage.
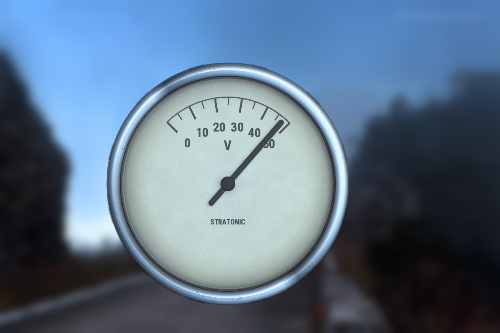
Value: 47.5 V
